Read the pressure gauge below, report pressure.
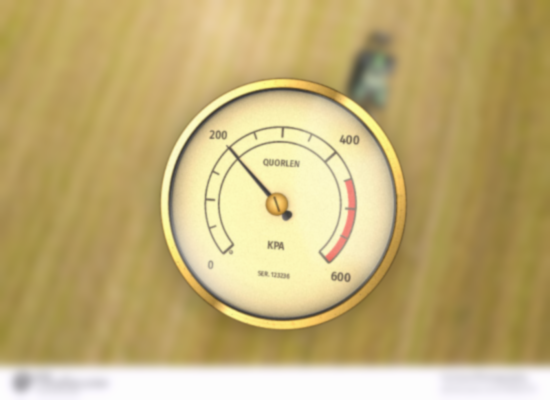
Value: 200 kPa
